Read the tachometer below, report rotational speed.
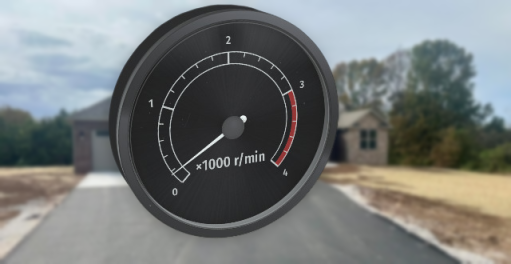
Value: 200 rpm
